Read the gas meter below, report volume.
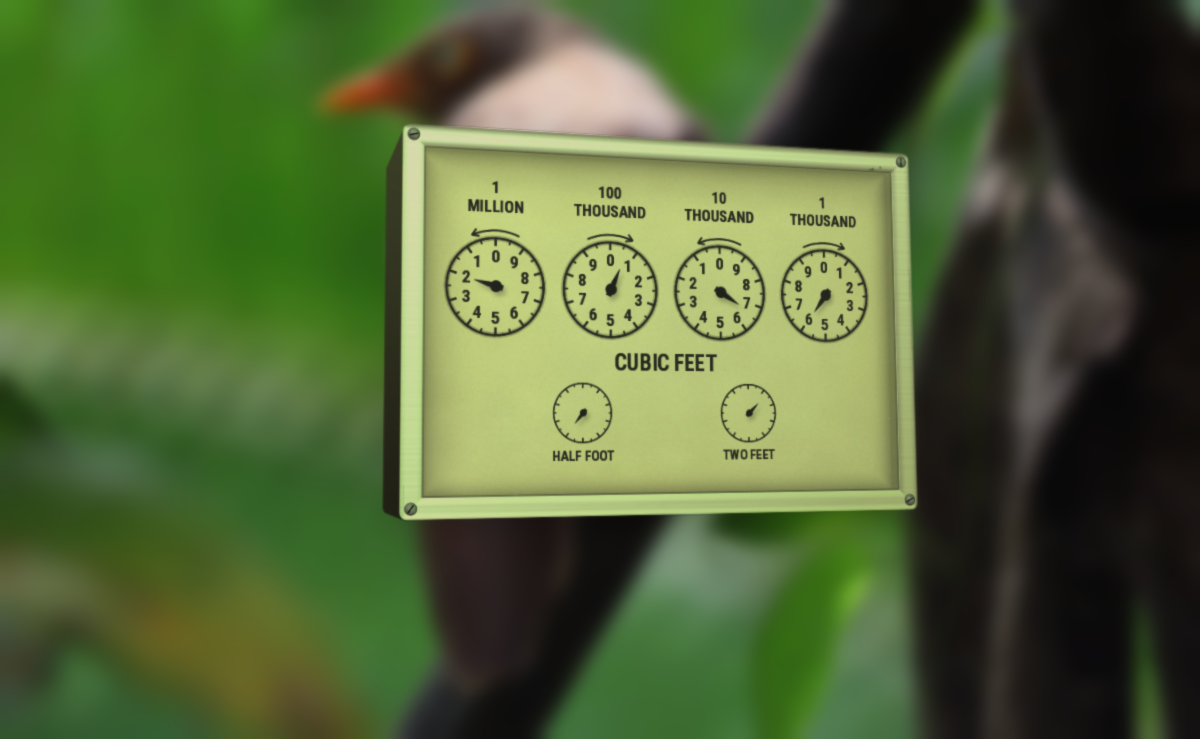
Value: 206600 ft³
